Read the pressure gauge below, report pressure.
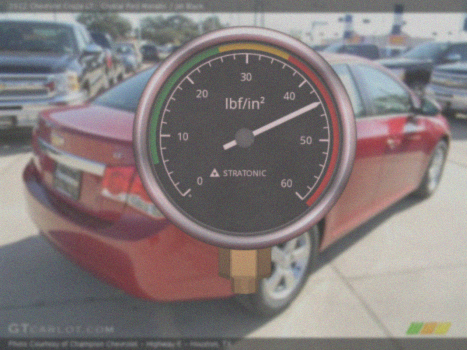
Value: 44 psi
